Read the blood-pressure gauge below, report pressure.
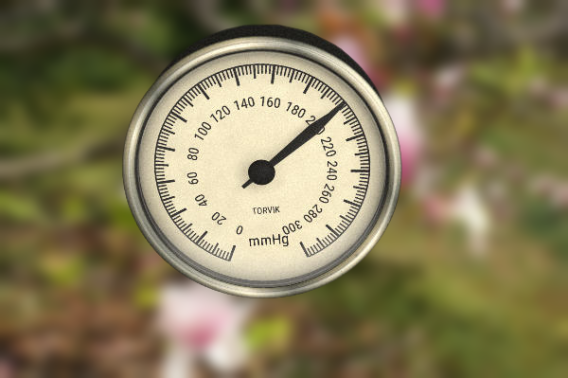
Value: 200 mmHg
